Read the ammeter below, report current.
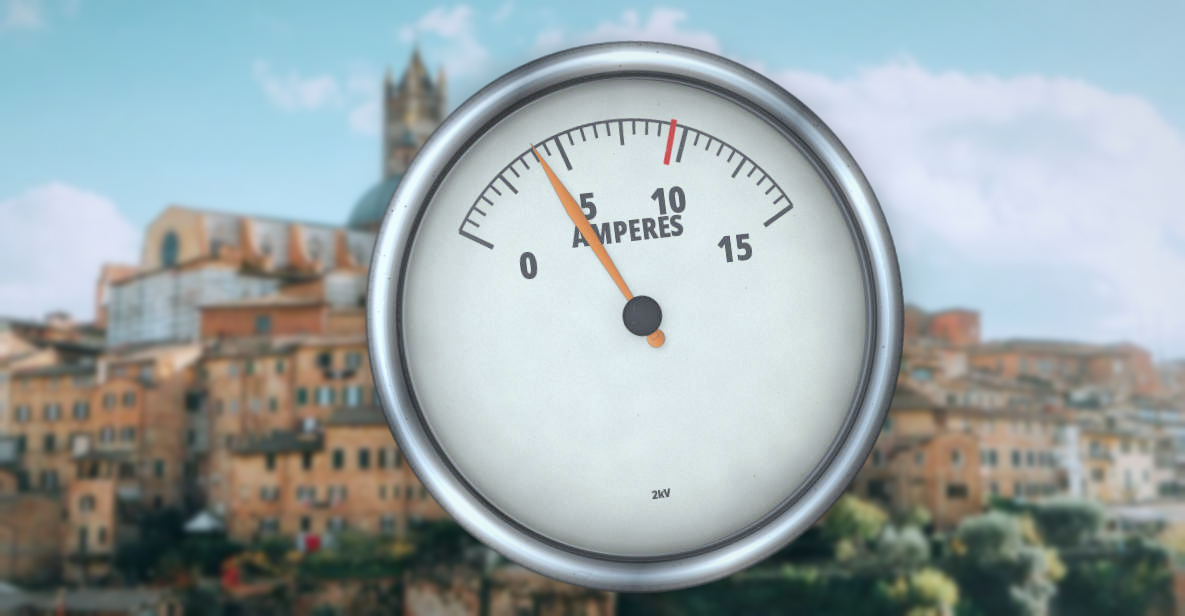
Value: 4 A
